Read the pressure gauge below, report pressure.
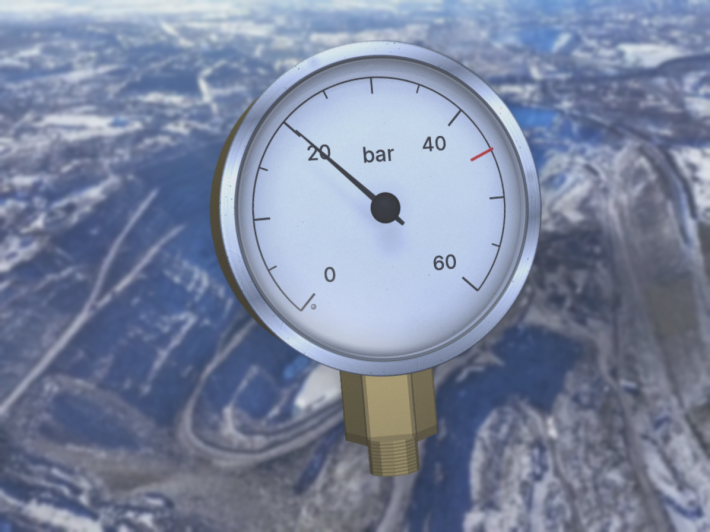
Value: 20 bar
